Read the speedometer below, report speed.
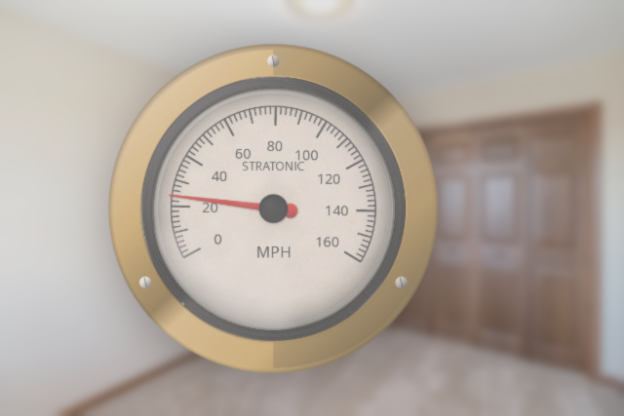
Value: 24 mph
